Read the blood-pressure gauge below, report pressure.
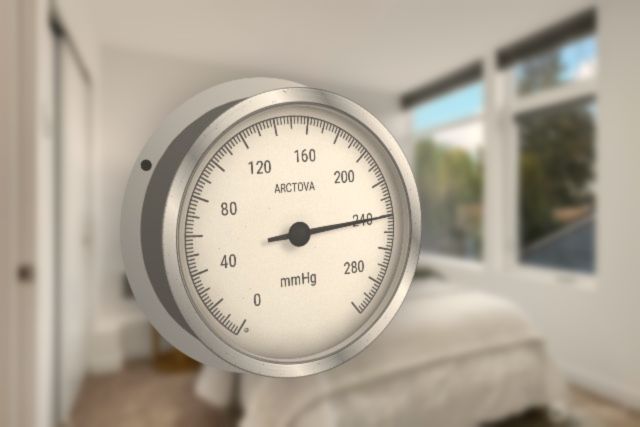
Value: 240 mmHg
